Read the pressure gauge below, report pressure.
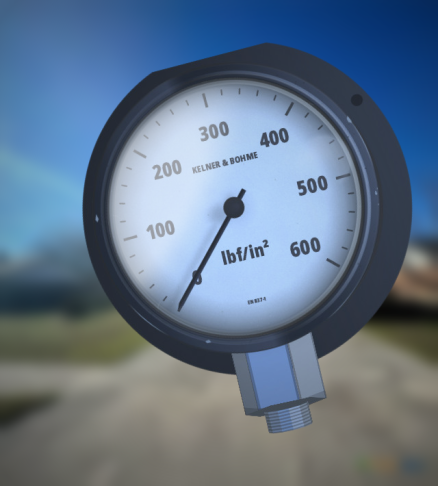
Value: 0 psi
